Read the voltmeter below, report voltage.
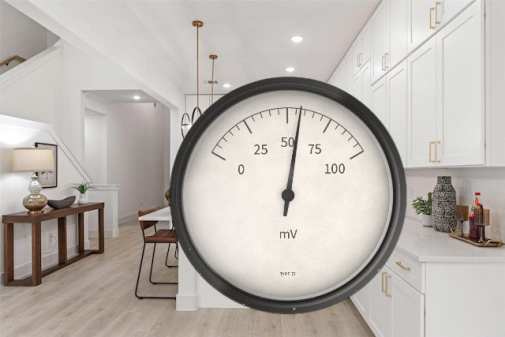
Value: 57.5 mV
